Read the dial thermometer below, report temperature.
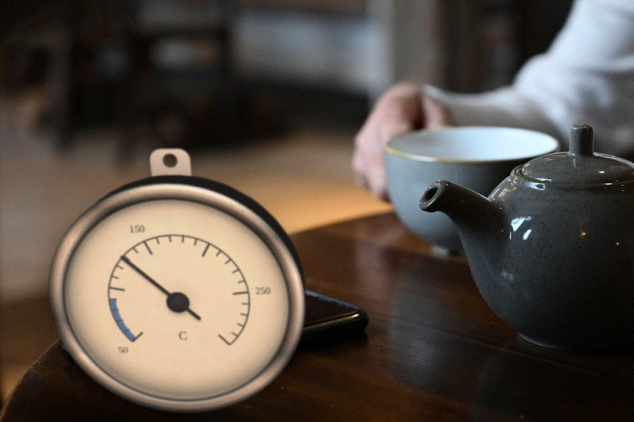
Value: 130 °C
